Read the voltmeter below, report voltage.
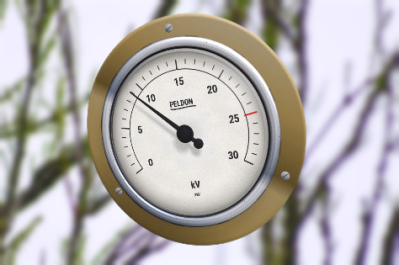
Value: 9 kV
